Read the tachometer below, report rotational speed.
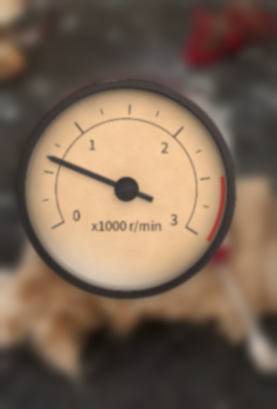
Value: 625 rpm
